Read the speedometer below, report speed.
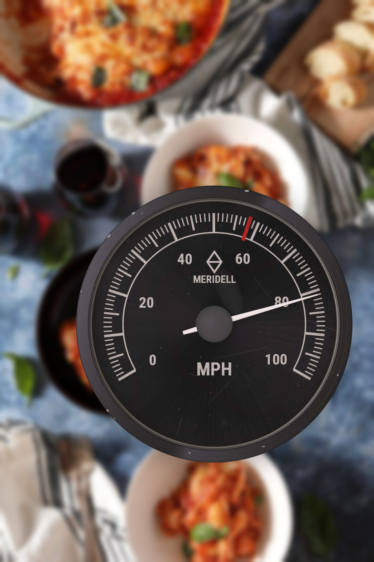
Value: 81 mph
